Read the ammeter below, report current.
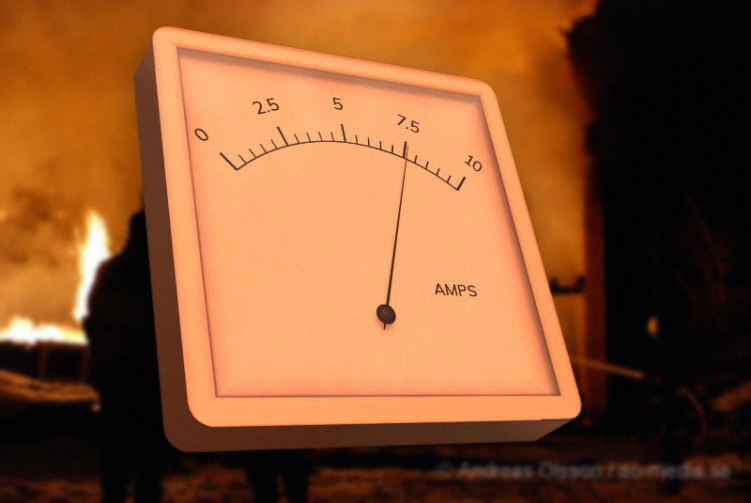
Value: 7.5 A
